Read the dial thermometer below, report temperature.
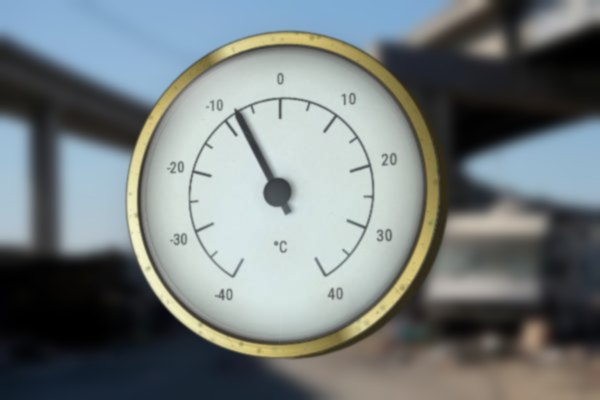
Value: -7.5 °C
